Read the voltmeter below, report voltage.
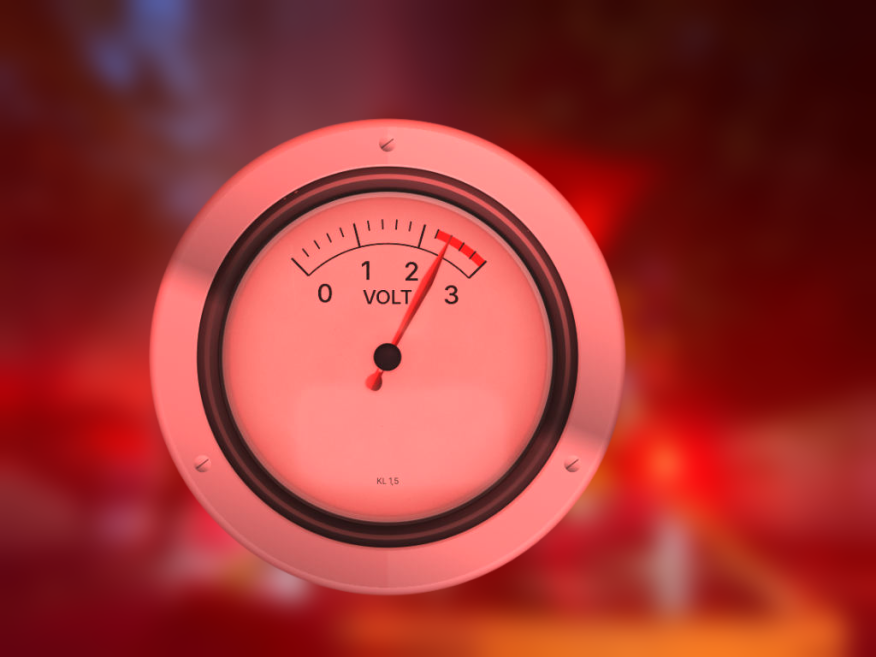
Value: 2.4 V
